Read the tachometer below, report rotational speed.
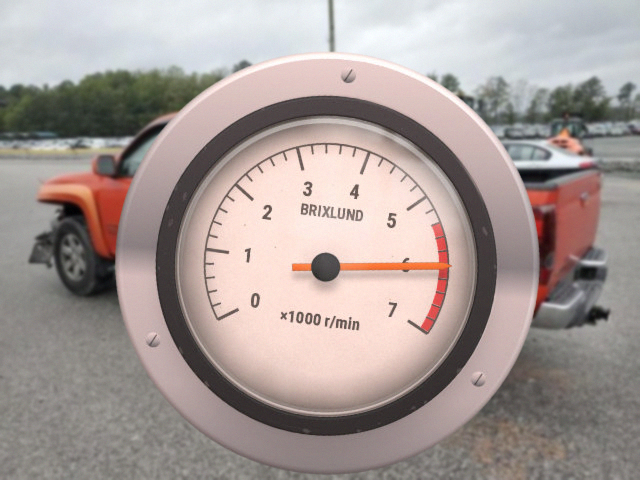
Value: 6000 rpm
